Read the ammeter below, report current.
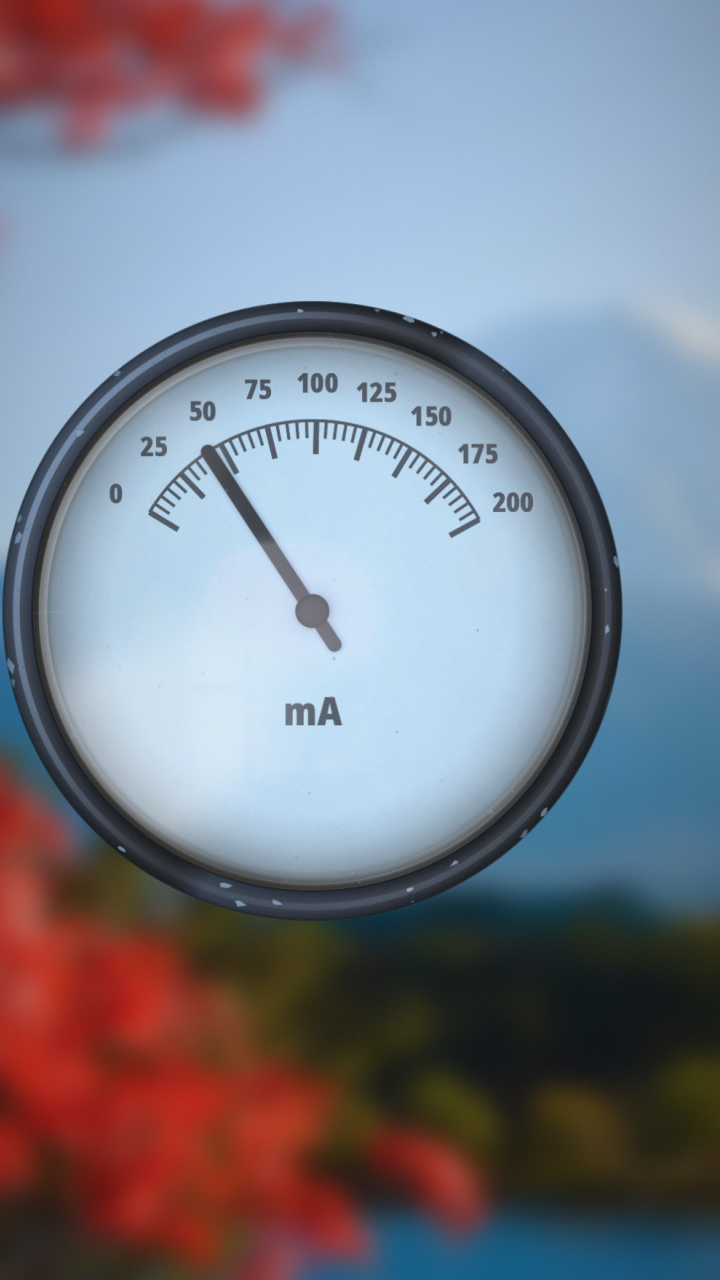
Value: 42.5 mA
